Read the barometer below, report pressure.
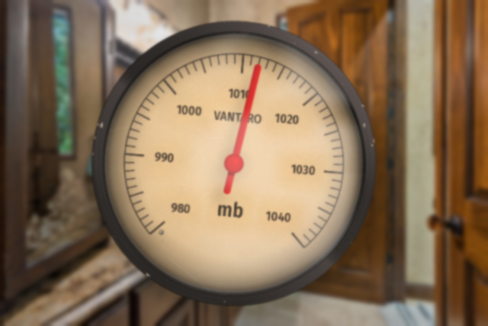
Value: 1012 mbar
